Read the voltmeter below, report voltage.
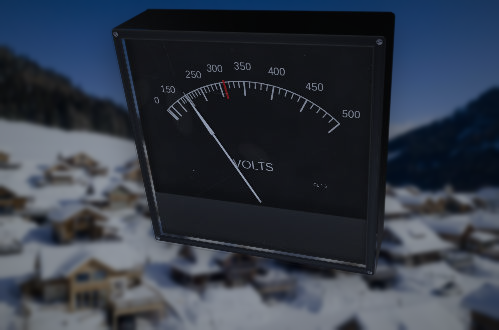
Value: 200 V
